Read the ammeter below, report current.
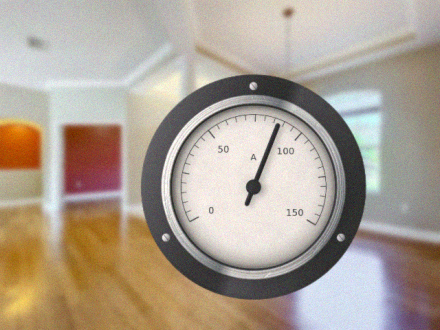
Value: 87.5 A
